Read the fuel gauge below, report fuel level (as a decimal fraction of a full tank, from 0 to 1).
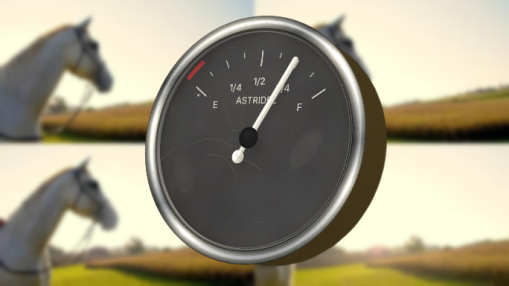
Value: 0.75
